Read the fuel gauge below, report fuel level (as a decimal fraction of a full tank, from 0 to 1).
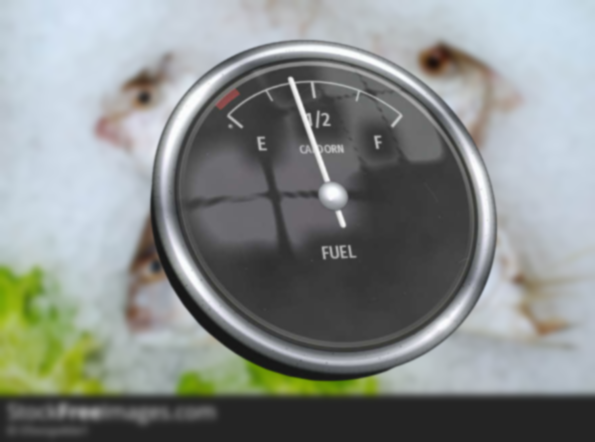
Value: 0.375
